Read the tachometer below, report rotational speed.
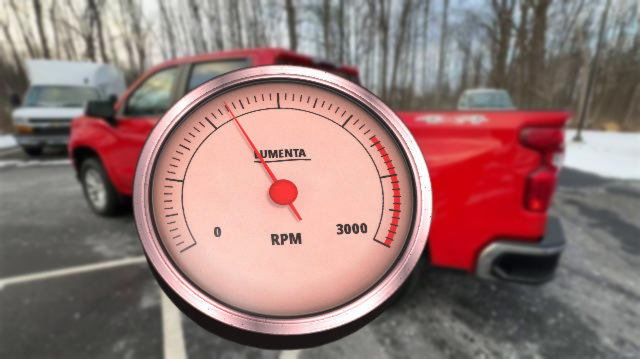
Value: 1150 rpm
